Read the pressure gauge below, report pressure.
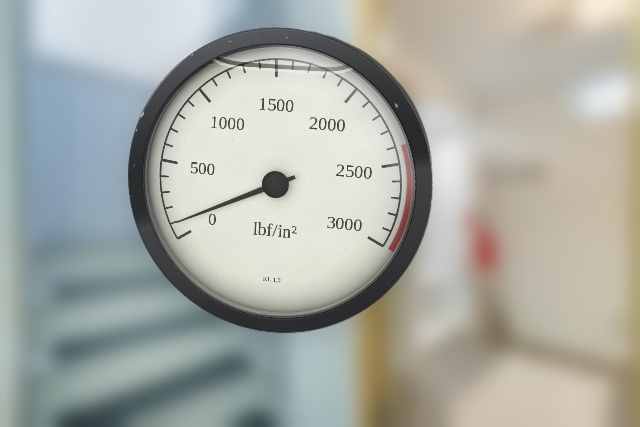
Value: 100 psi
